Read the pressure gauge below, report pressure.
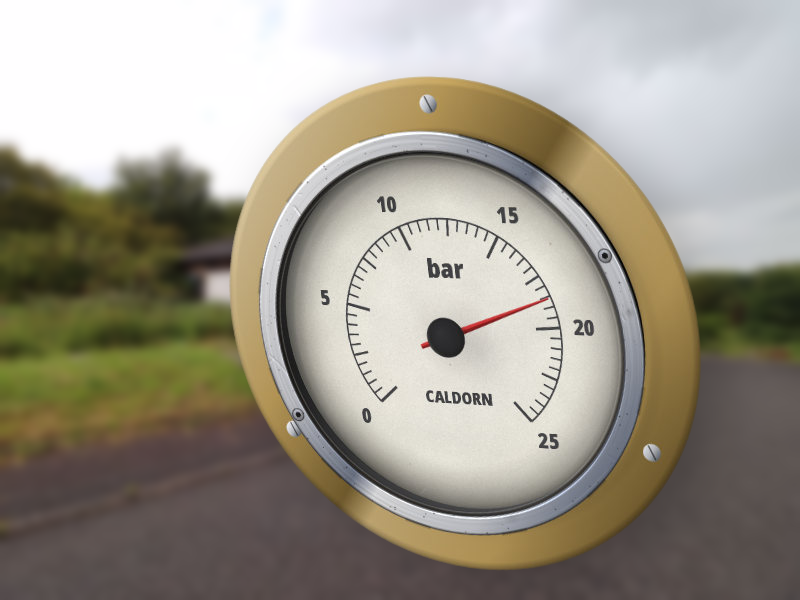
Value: 18.5 bar
